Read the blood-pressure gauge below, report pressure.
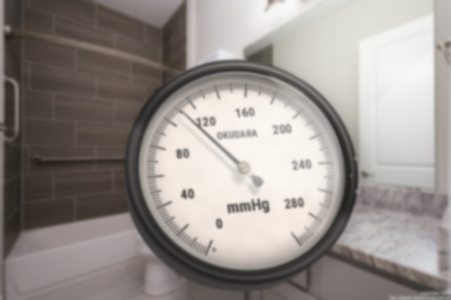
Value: 110 mmHg
